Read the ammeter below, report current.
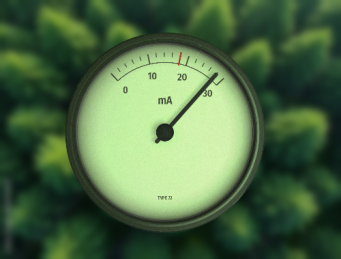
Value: 28 mA
